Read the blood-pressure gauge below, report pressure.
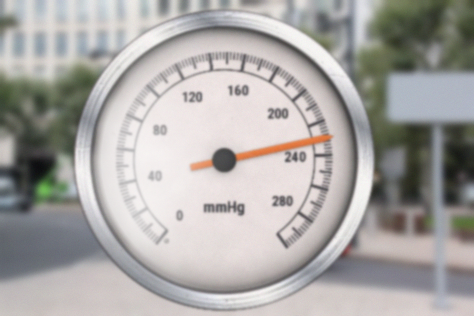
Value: 230 mmHg
